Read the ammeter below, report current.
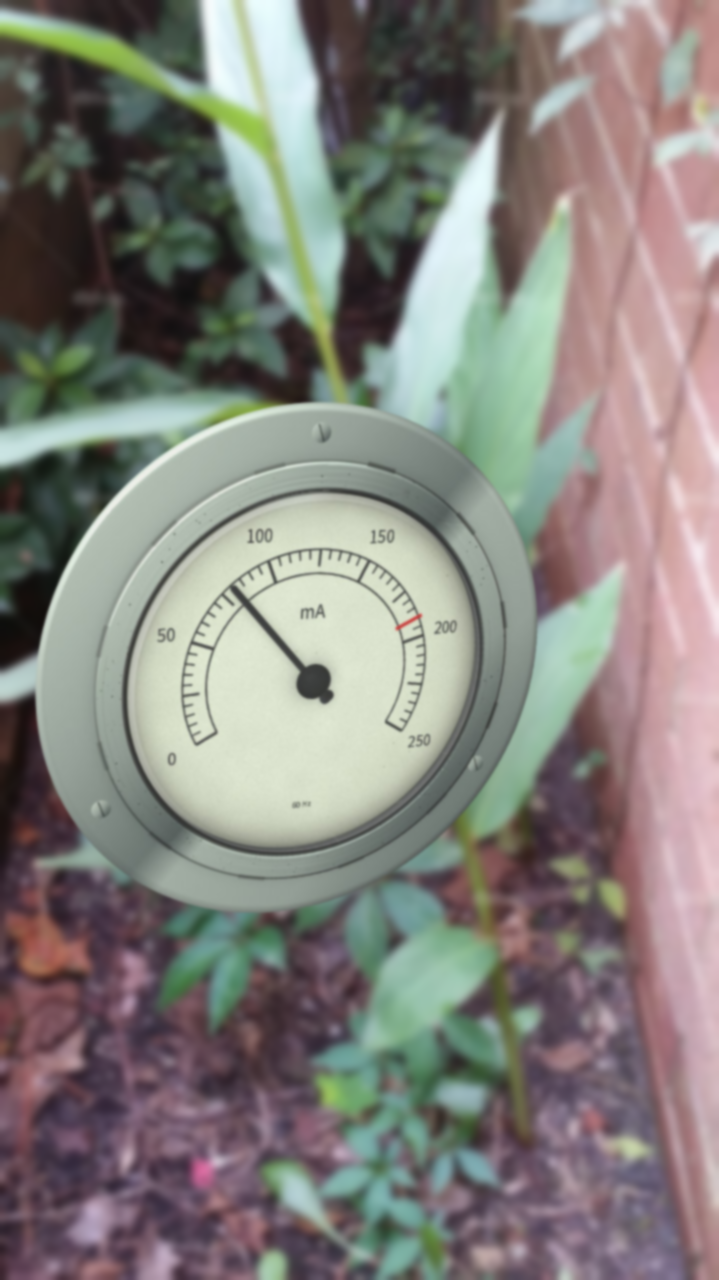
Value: 80 mA
